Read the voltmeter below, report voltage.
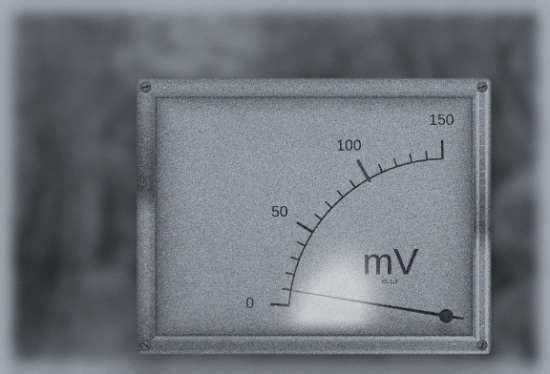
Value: 10 mV
